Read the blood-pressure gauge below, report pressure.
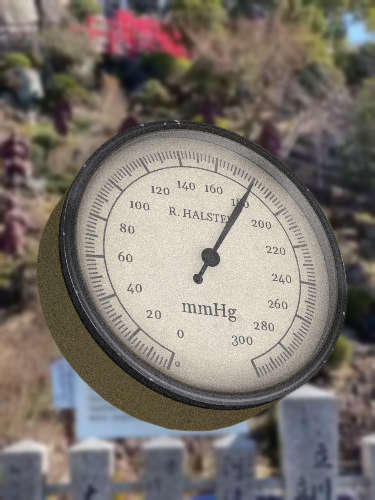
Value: 180 mmHg
